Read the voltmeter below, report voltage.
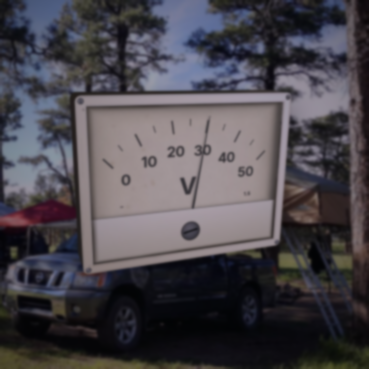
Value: 30 V
